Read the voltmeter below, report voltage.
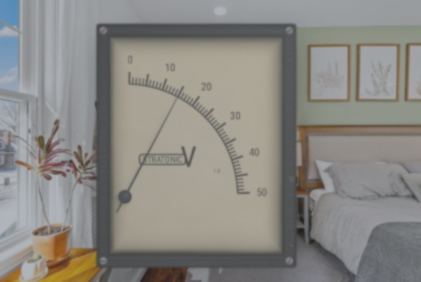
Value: 15 V
